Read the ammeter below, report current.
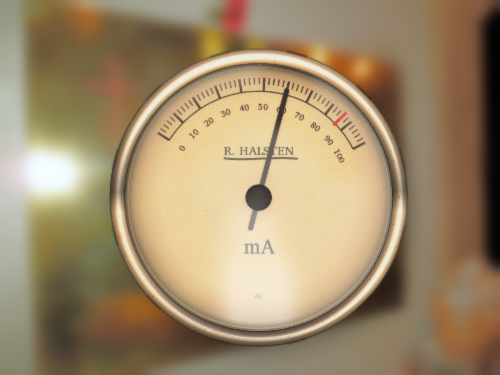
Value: 60 mA
